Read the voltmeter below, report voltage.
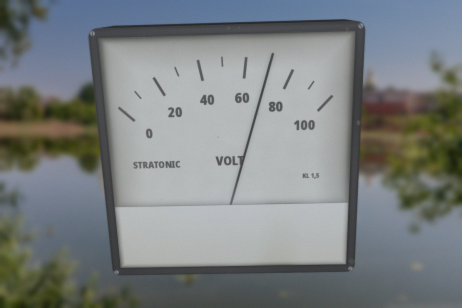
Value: 70 V
